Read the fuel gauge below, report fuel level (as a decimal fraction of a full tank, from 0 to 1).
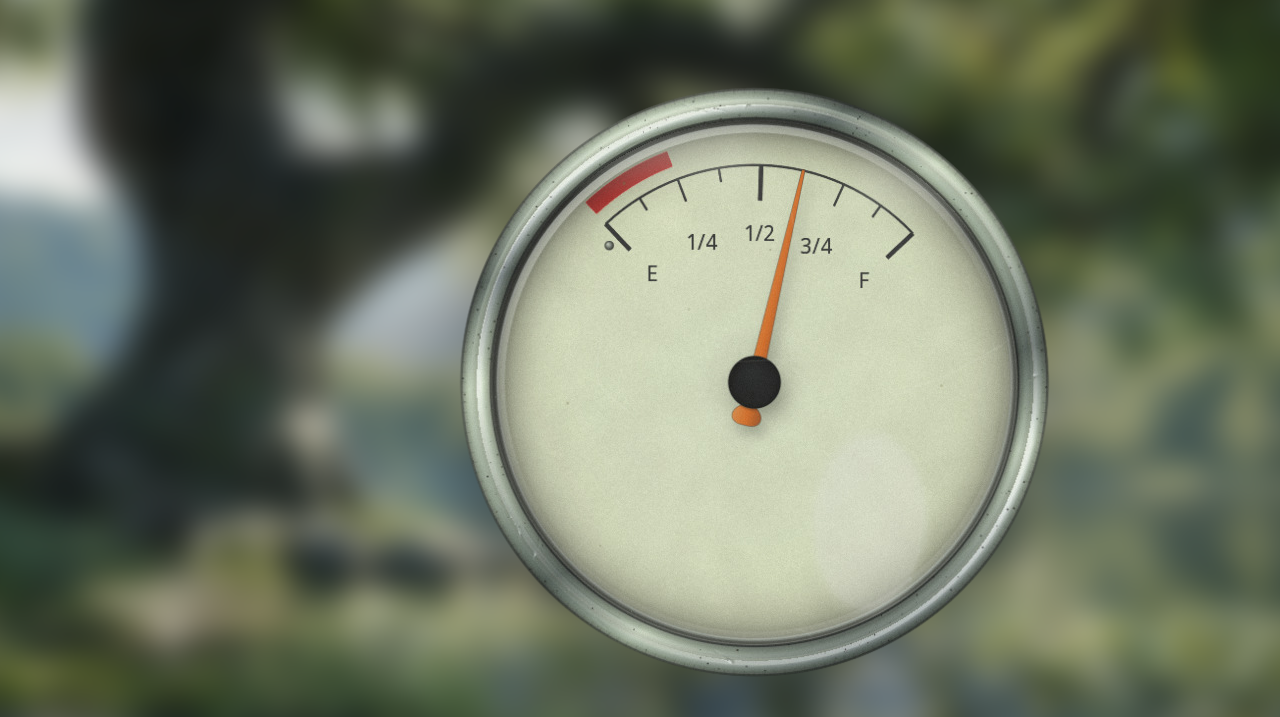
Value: 0.625
